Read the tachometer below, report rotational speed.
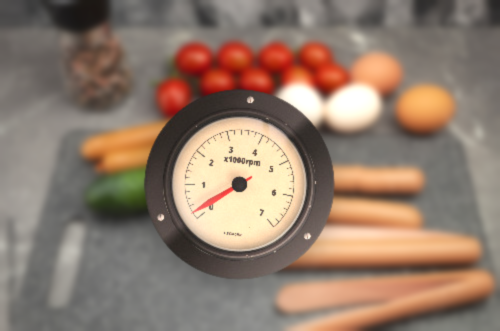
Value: 200 rpm
